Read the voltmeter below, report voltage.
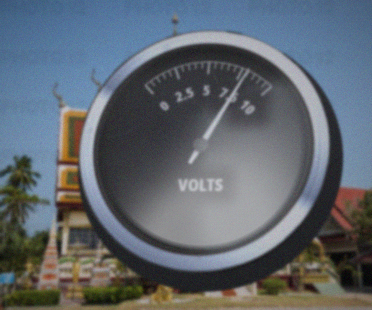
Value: 8 V
